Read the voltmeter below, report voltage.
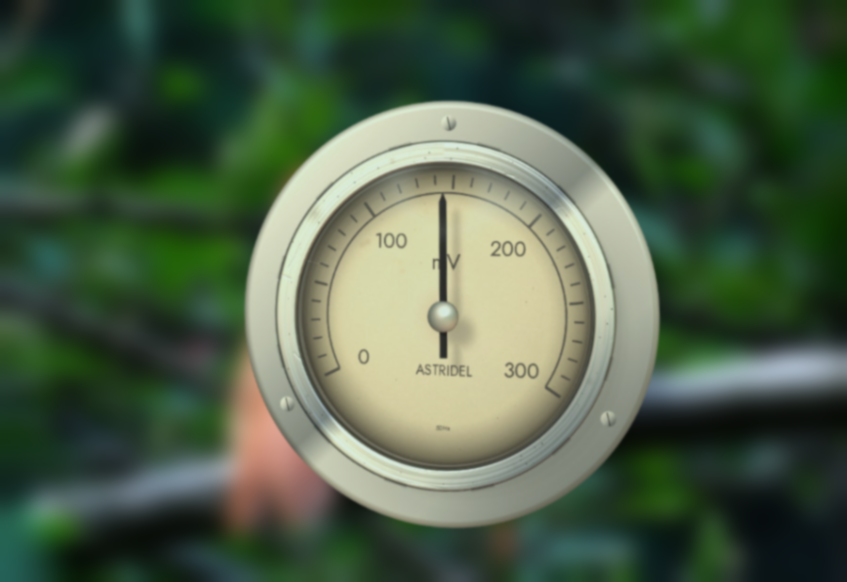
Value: 145 mV
